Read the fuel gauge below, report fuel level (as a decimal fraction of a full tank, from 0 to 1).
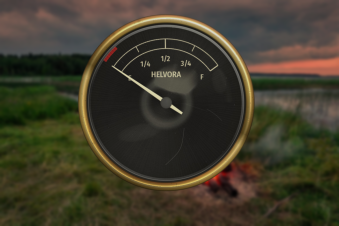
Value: 0
